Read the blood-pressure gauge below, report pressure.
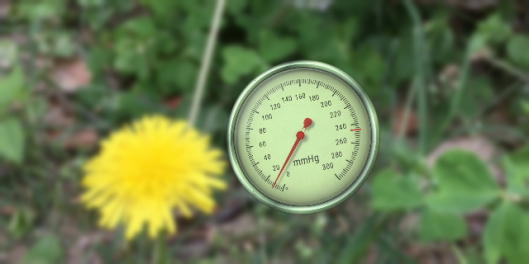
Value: 10 mmHg
